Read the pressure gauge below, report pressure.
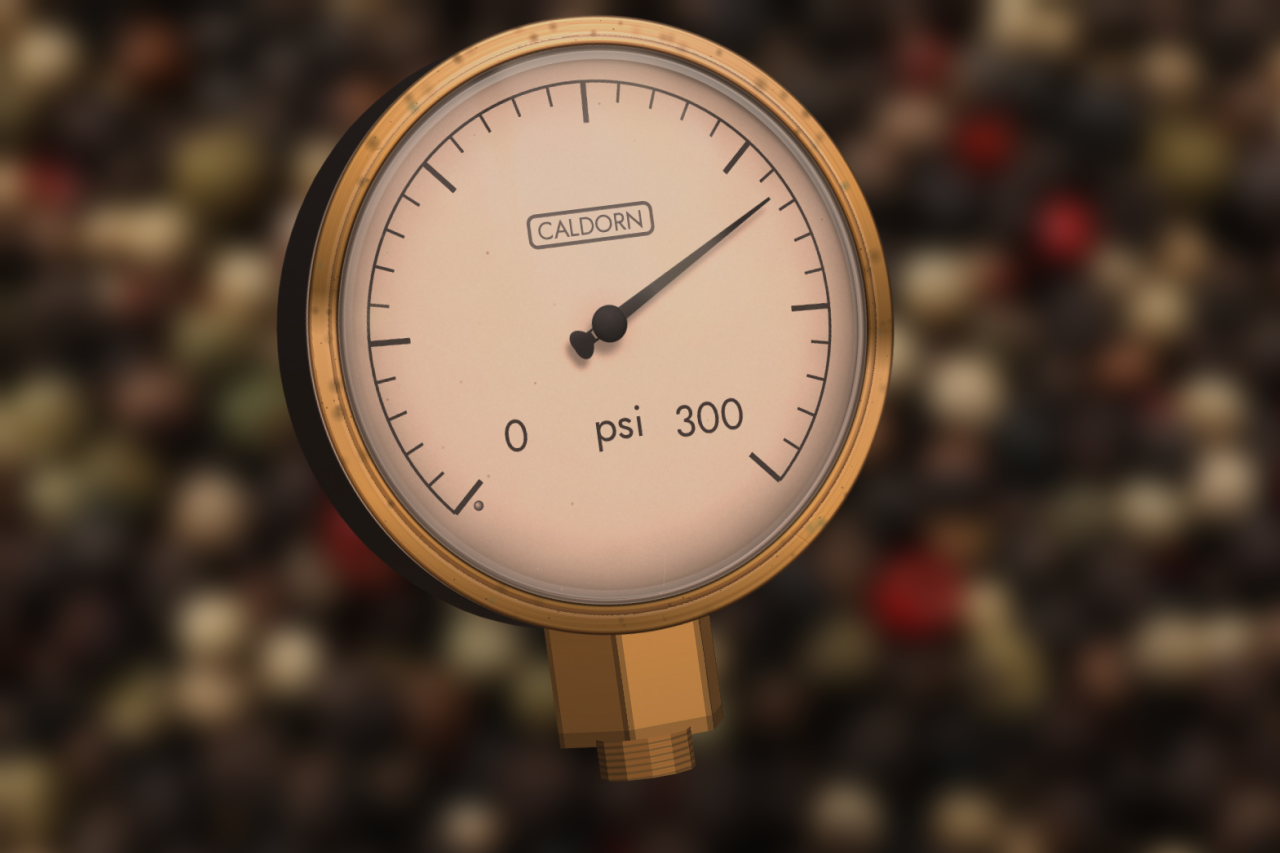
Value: 215 psi
